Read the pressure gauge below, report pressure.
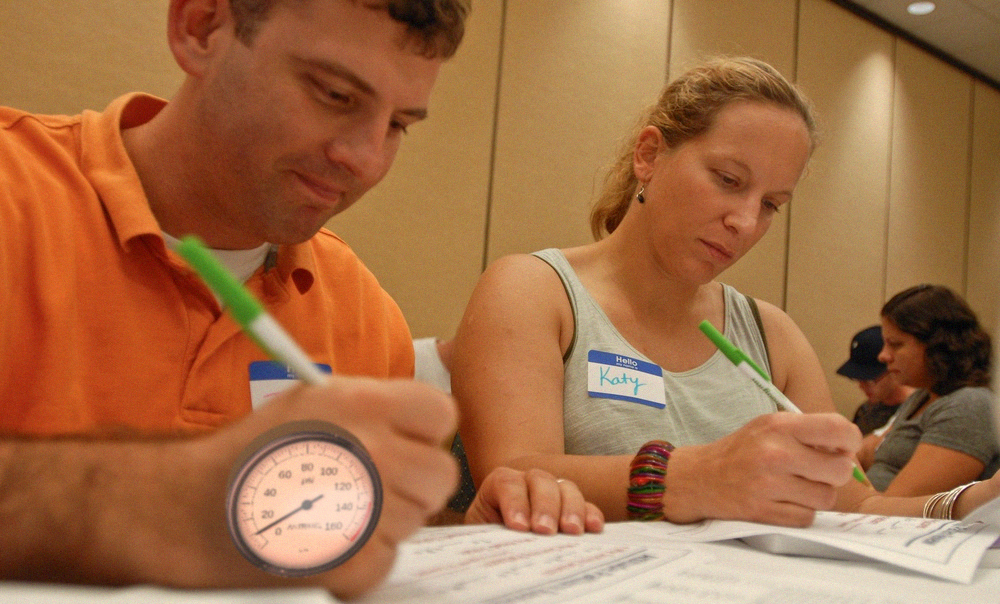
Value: 10 psi
